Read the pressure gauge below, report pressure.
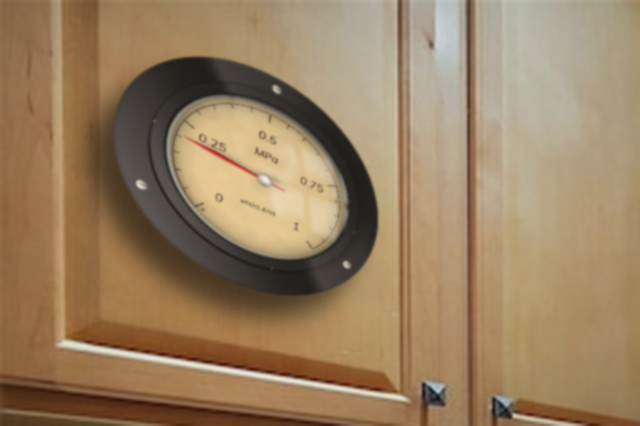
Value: 0.2 MPa
